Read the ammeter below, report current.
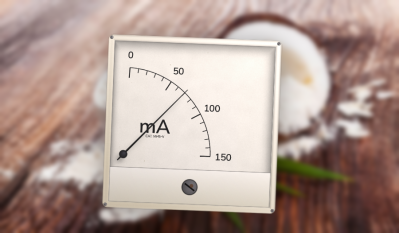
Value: 70 mA
